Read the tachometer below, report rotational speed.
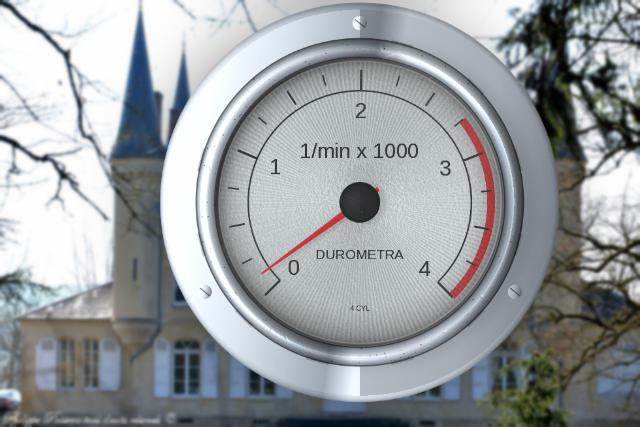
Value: 125 rpm
